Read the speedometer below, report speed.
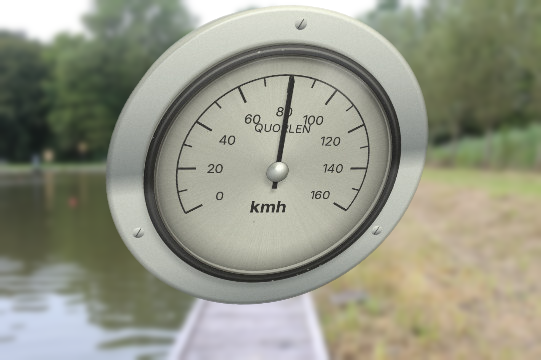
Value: 80 km/h
